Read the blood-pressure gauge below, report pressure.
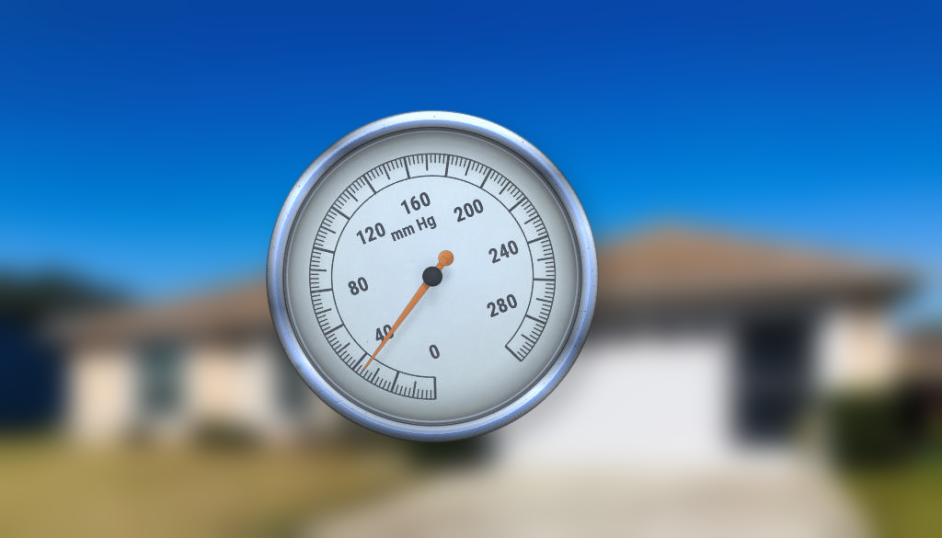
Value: 36 mmHg
